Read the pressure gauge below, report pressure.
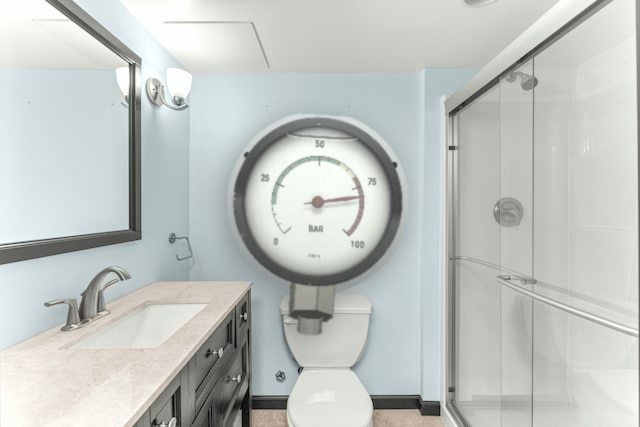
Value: 80 bar
